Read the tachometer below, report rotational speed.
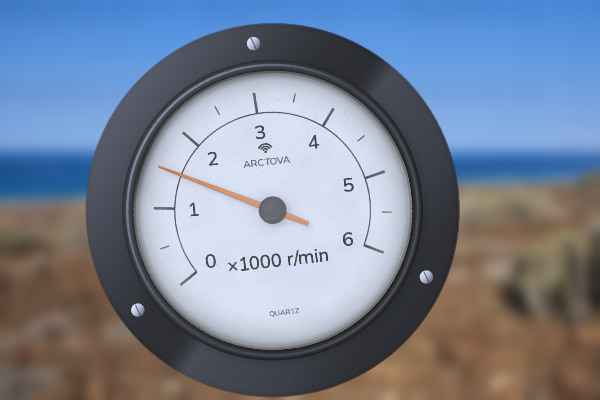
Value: 1500 rpm
